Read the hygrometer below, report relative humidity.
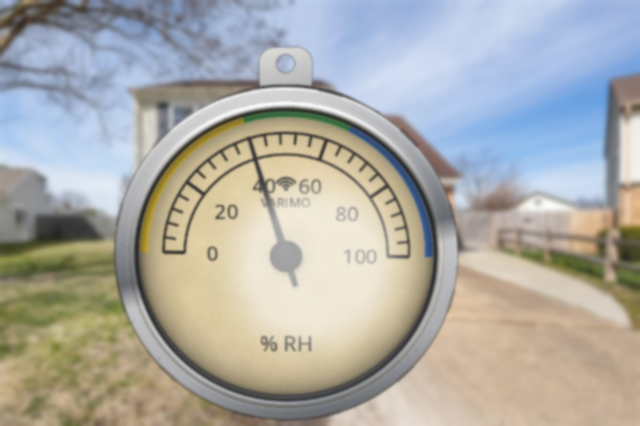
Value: 40 %
